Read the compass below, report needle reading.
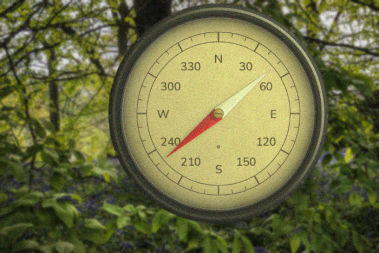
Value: 230 °
